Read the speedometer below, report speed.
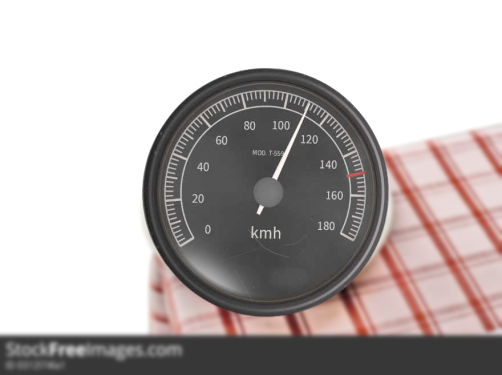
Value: 110 km/h
